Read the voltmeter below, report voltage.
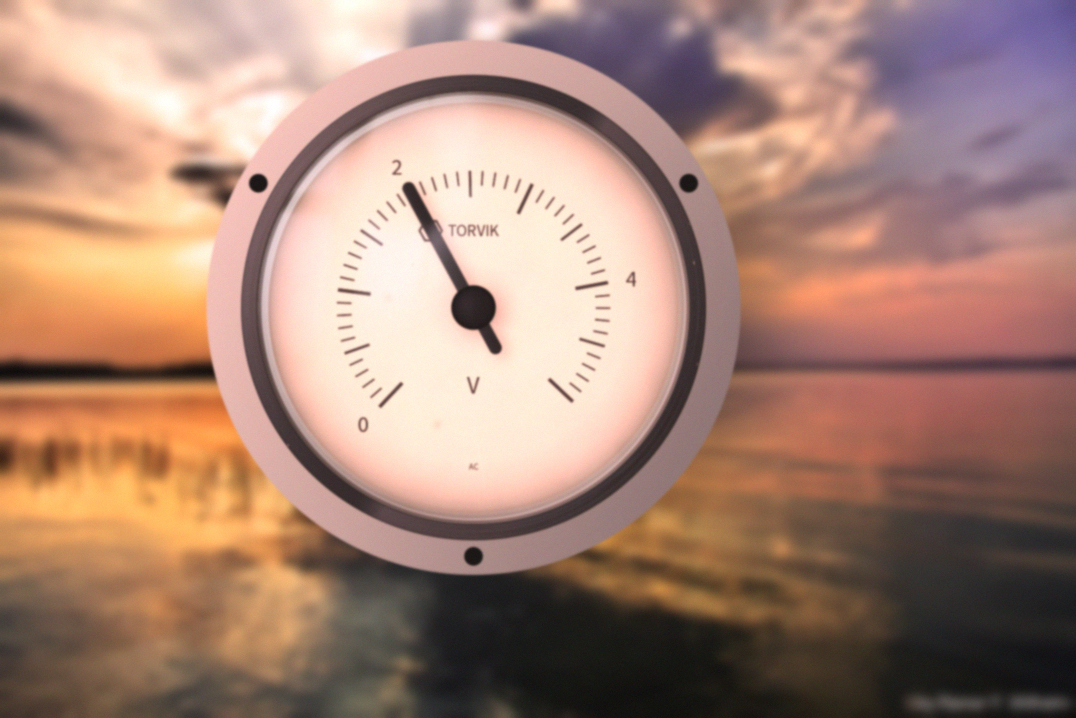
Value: 2 V
